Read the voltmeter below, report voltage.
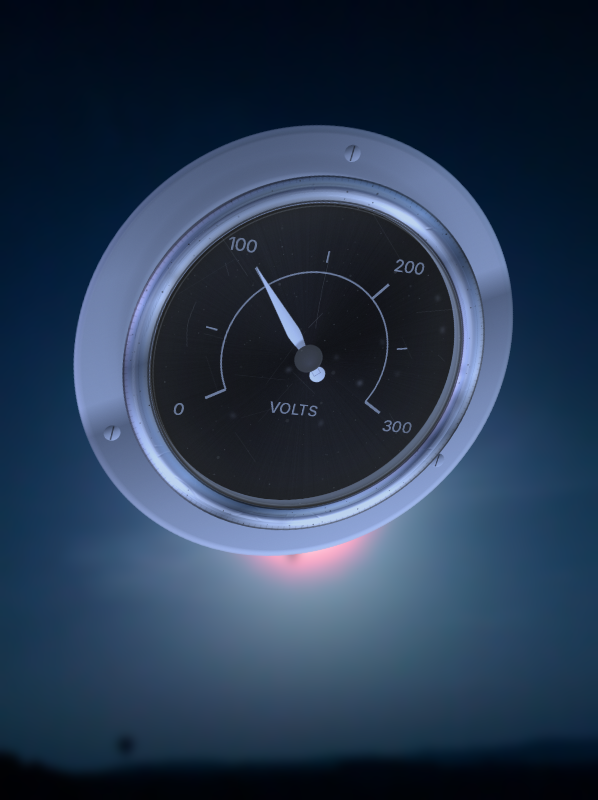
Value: 100 V
